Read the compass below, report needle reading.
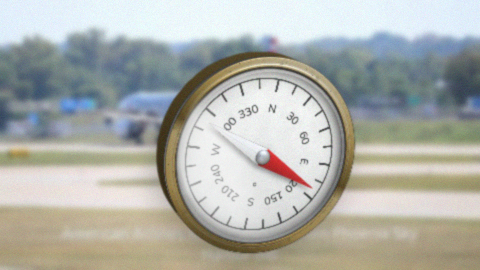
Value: 112.5 °
